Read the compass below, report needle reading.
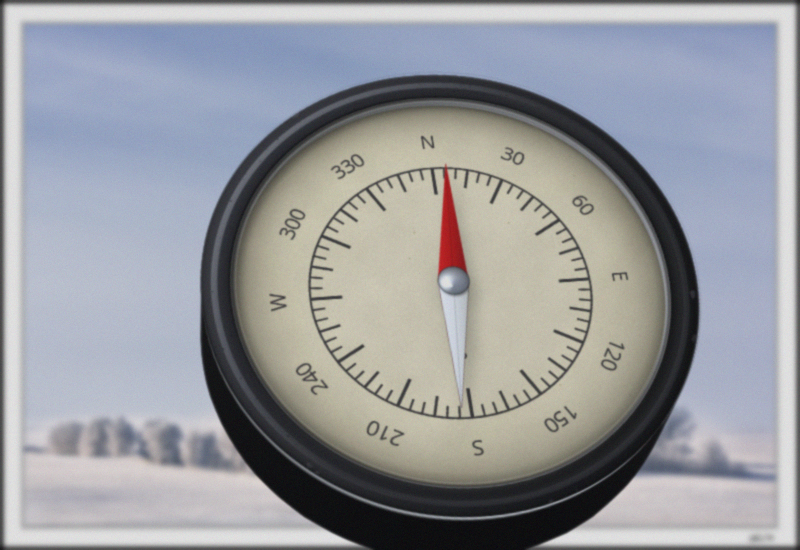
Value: 5 °
